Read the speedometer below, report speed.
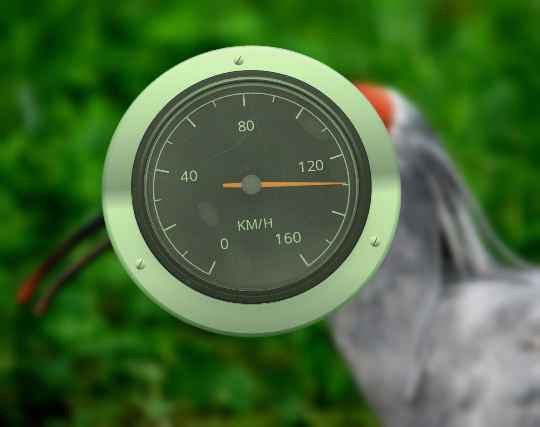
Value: 130 km/h
